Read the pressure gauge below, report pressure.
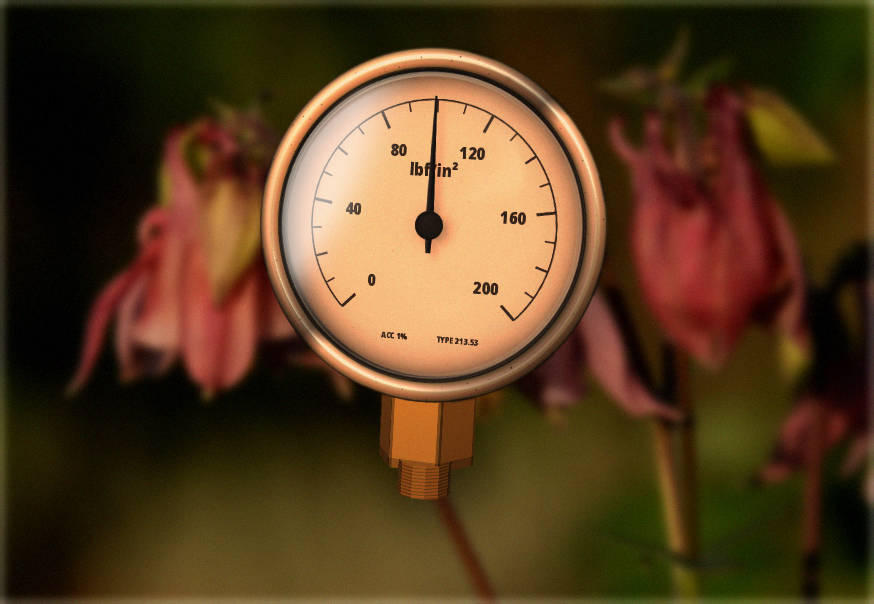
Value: 100 psi
